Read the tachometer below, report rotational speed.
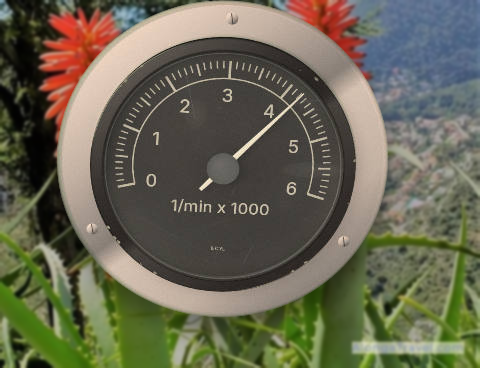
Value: 4200 rpm
